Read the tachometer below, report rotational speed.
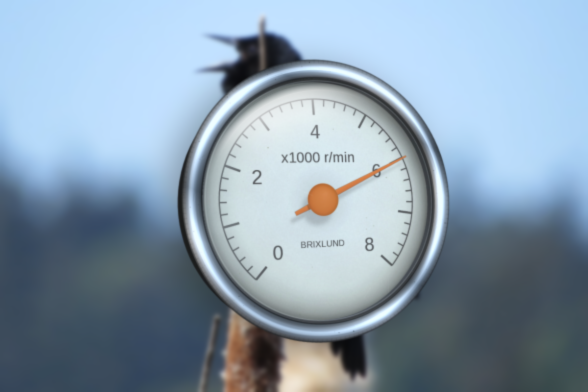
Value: 6000 rpm
